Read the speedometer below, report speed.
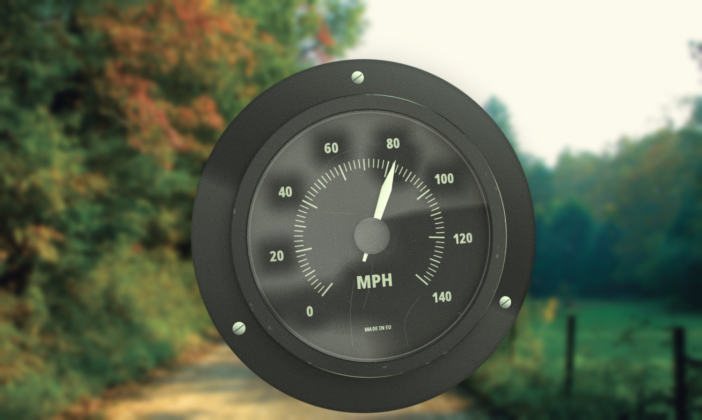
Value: 82 mph
